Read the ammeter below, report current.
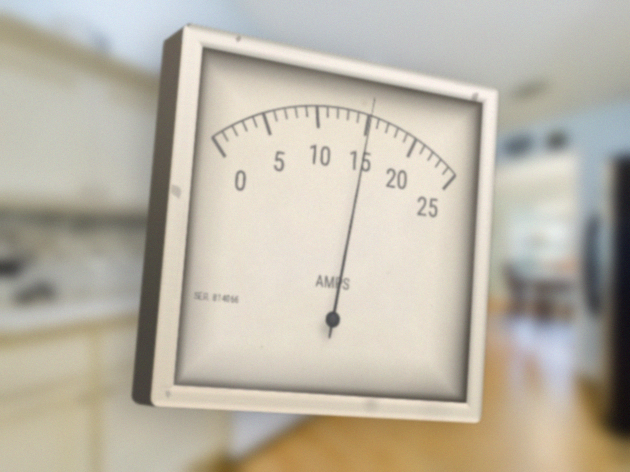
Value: 15 A
